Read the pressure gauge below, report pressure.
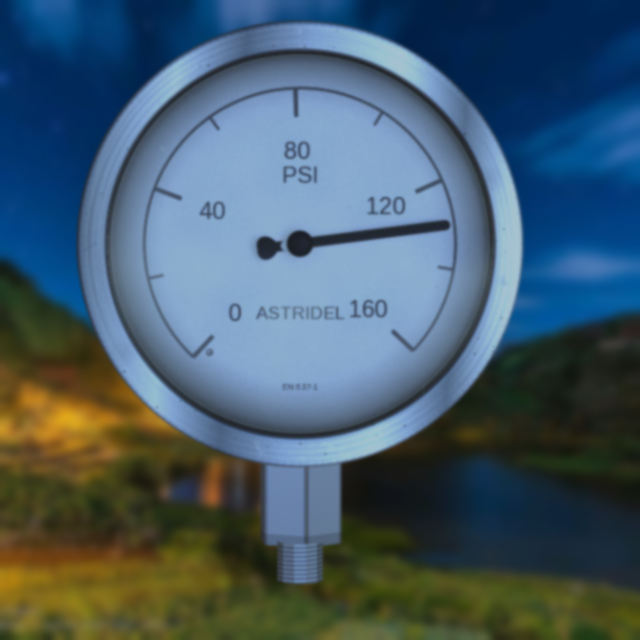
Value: 130 psi
